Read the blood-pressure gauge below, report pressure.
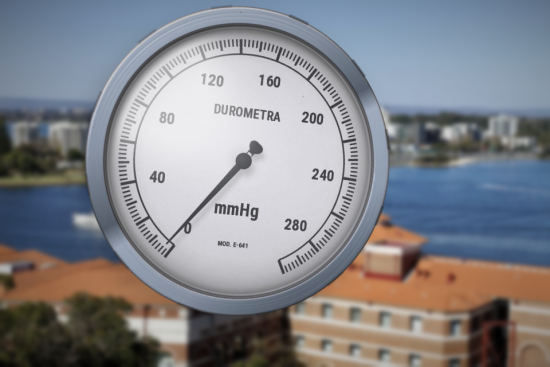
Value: 4 mmHg
